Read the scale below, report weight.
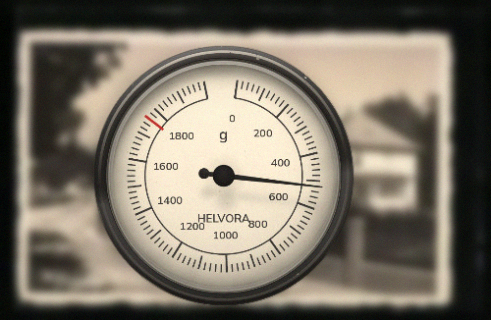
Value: 520 g
